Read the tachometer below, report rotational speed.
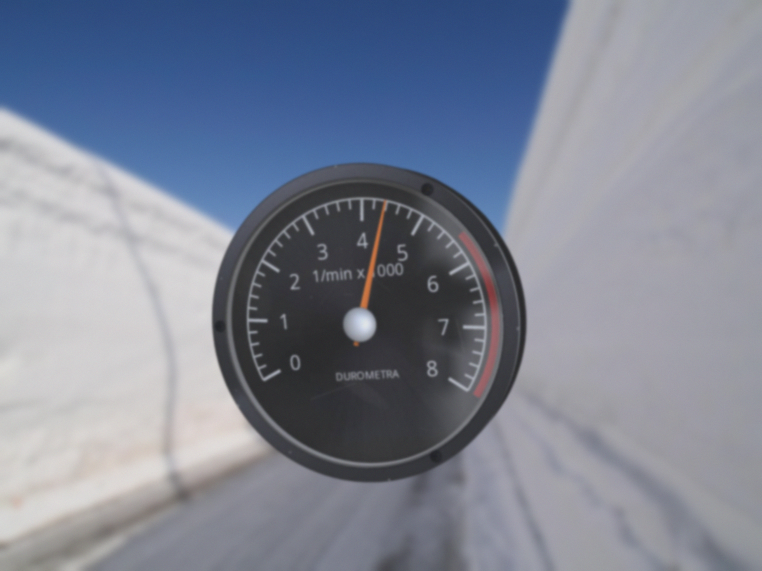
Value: 4400 rpm
